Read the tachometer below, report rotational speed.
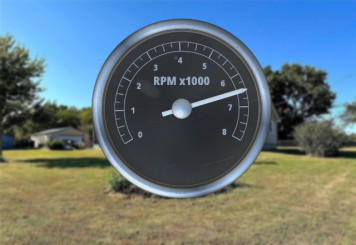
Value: 6500 rpm
